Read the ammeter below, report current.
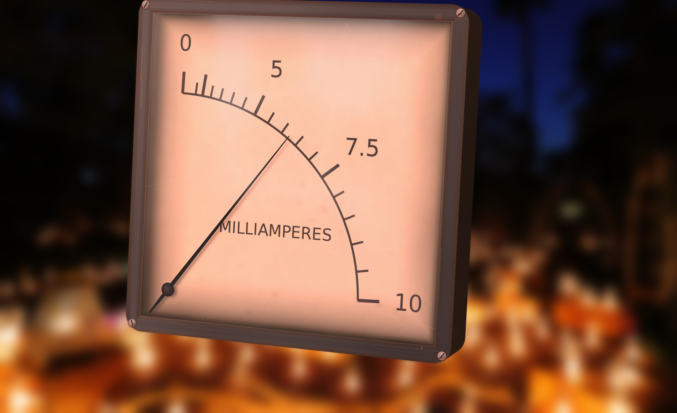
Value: 6.25 mA
